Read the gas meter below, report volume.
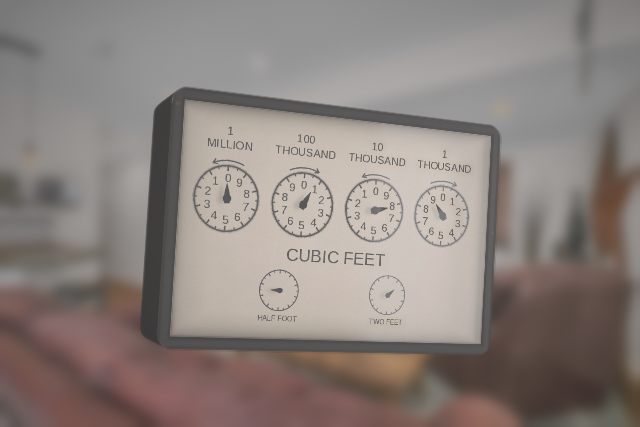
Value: 7900 ft³
